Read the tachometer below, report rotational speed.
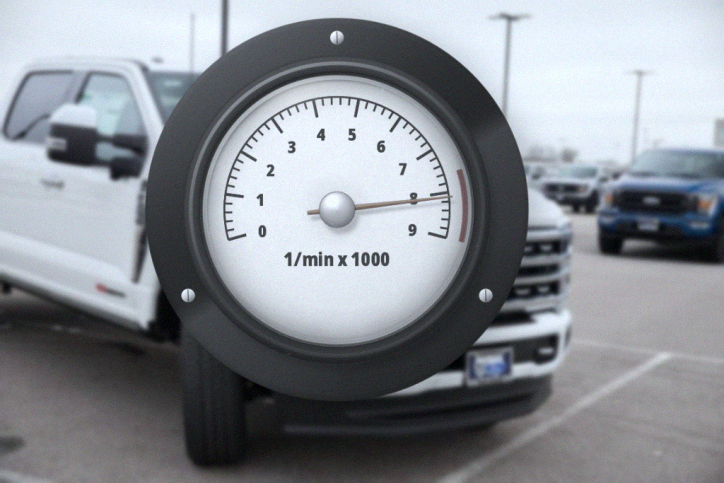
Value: 8100 rpm
